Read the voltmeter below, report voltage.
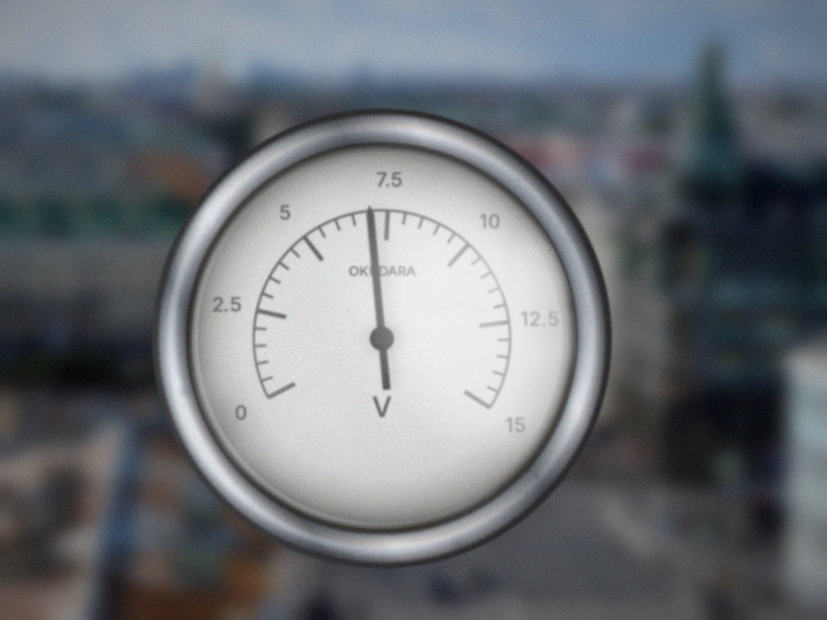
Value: 7 V
